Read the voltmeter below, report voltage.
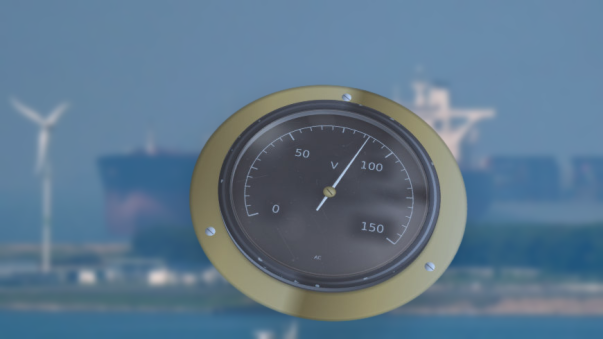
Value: 87.5 V
